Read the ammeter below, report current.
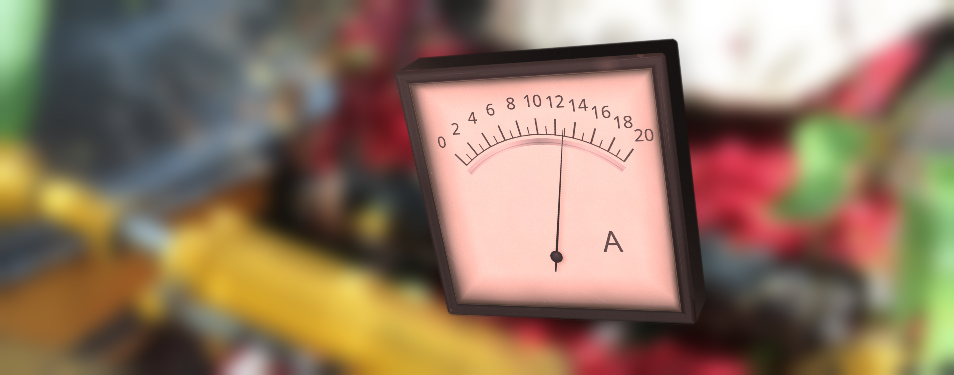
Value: 13 A
